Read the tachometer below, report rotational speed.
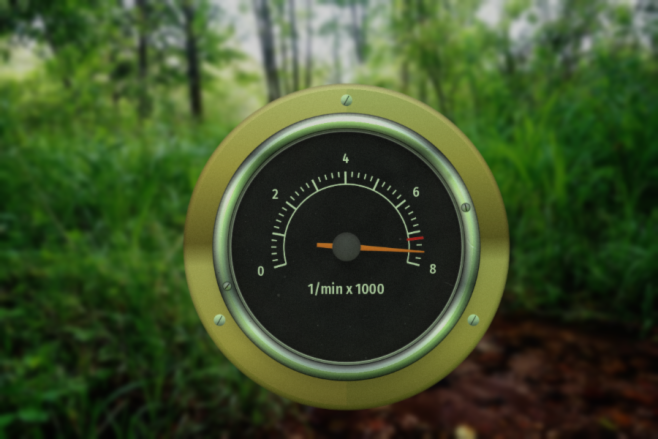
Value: 7600 rpm
